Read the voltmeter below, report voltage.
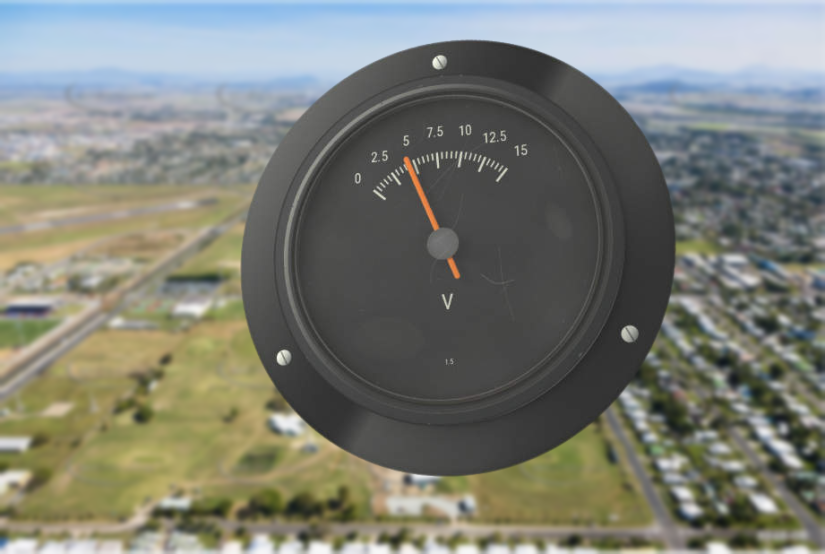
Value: 4.5 V
